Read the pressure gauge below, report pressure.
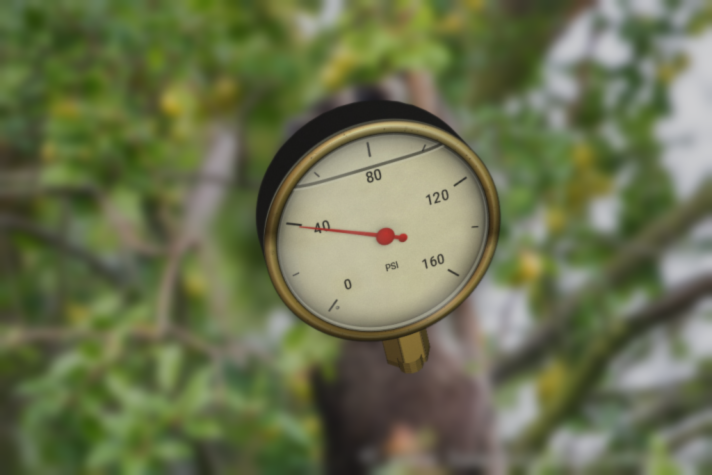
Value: 40 psi
